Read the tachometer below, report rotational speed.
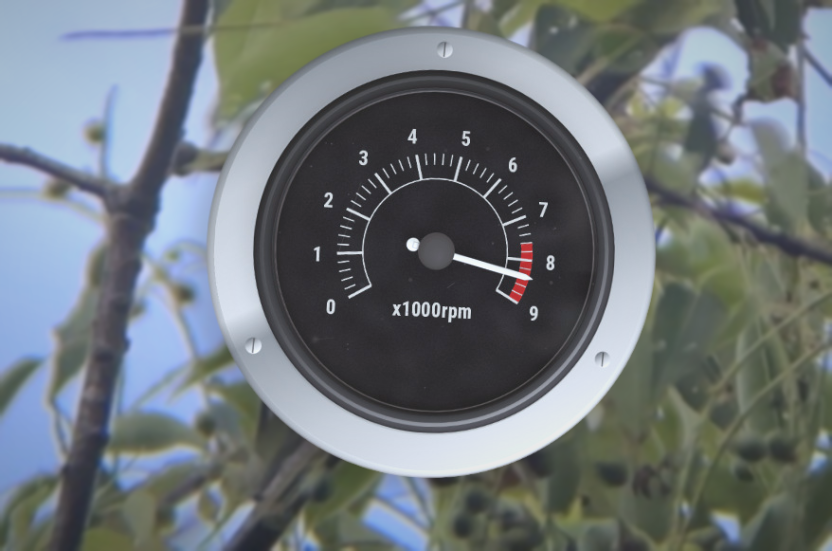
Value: 8400 rpm
